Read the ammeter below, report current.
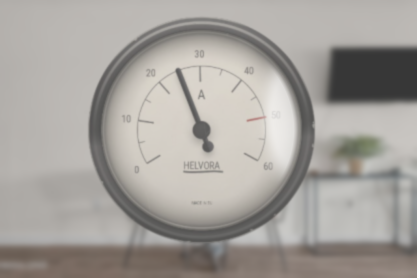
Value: 25 A
